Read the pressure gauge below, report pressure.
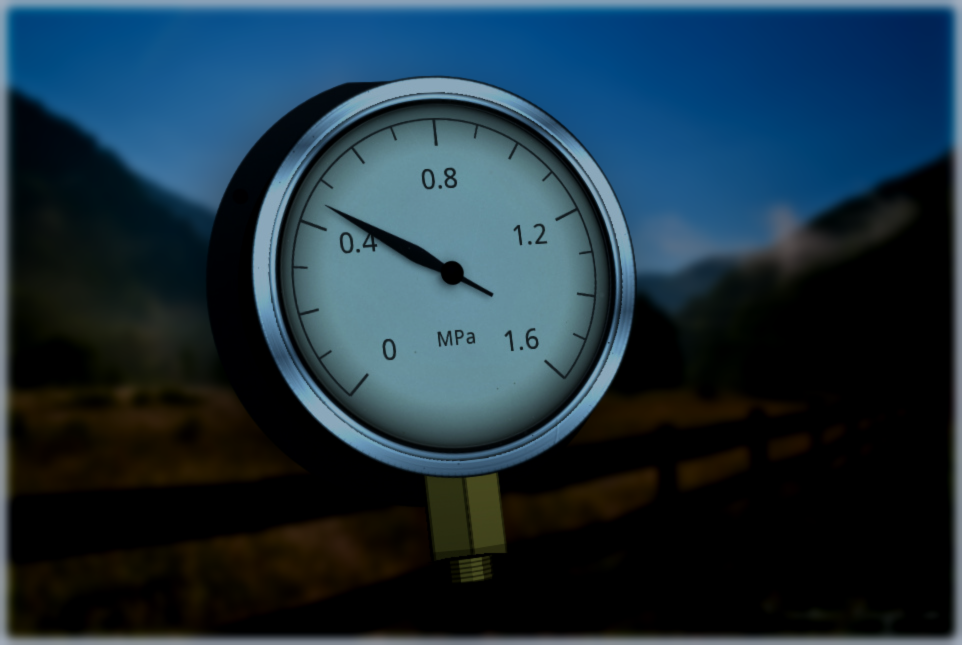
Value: 0.45 MPa
